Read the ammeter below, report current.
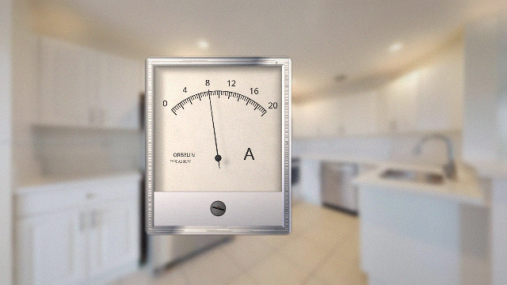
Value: 8 A
